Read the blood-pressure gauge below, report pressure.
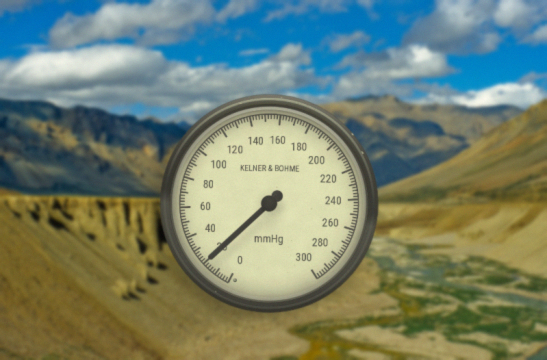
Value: 20 mmHg
